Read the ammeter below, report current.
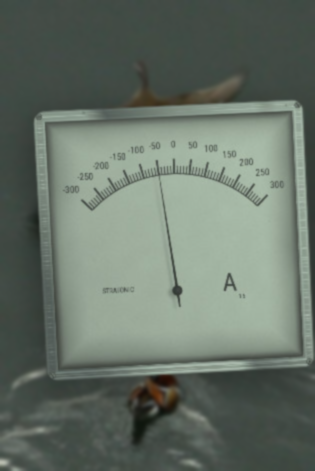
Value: -50 A
